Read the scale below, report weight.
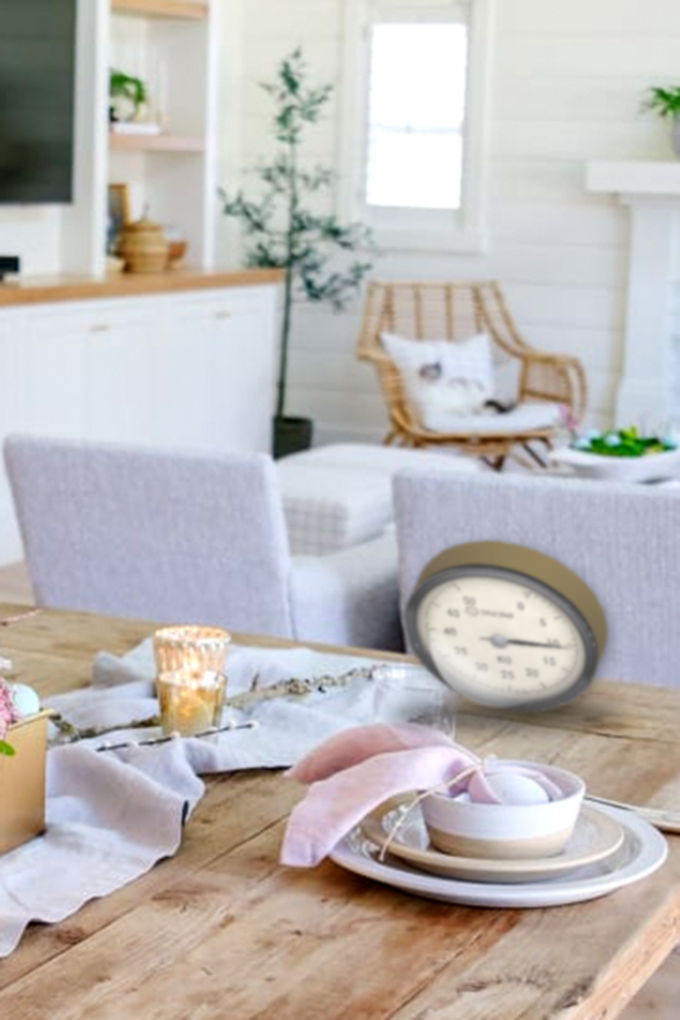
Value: 10 kg
